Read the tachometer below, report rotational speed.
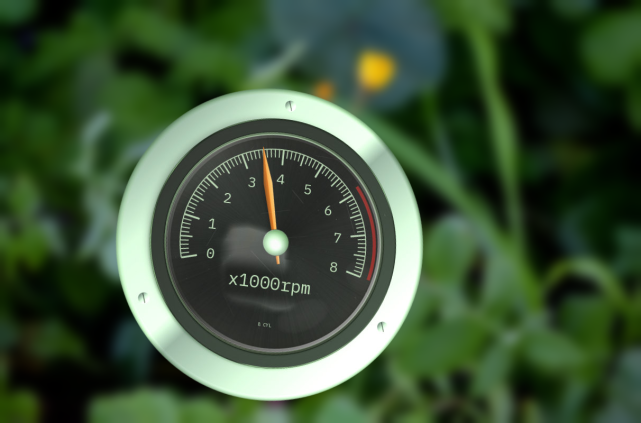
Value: 3500 rpm
